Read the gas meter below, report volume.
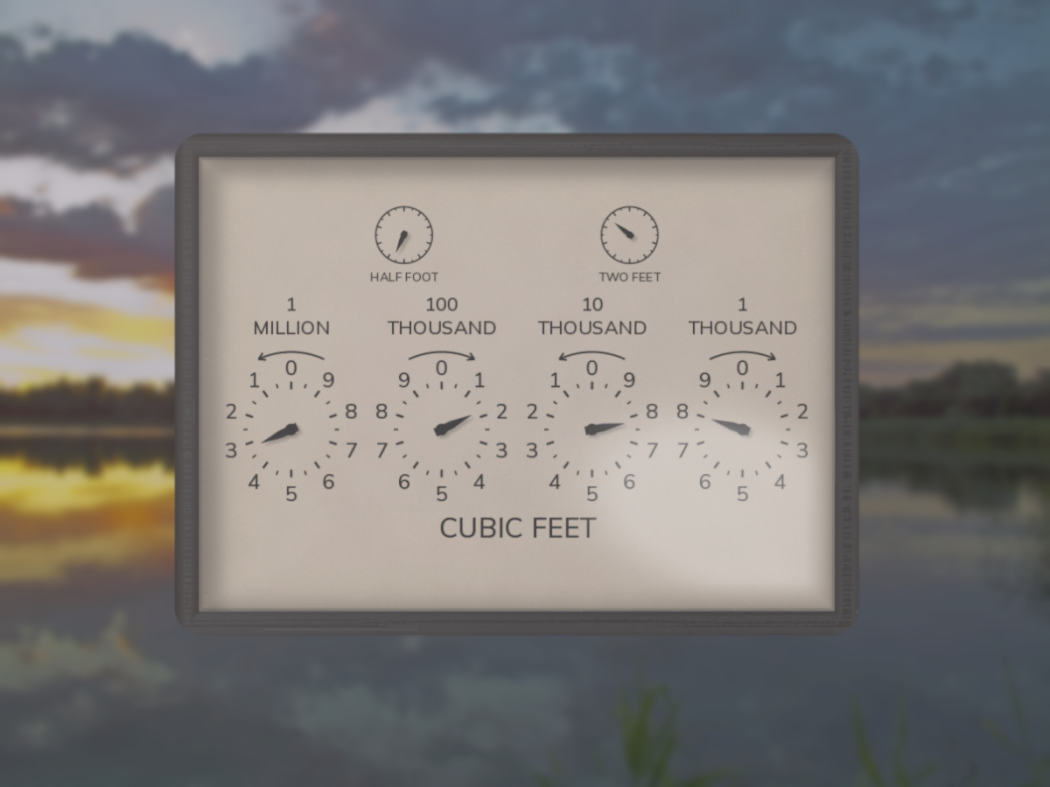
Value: 317800 ft³
